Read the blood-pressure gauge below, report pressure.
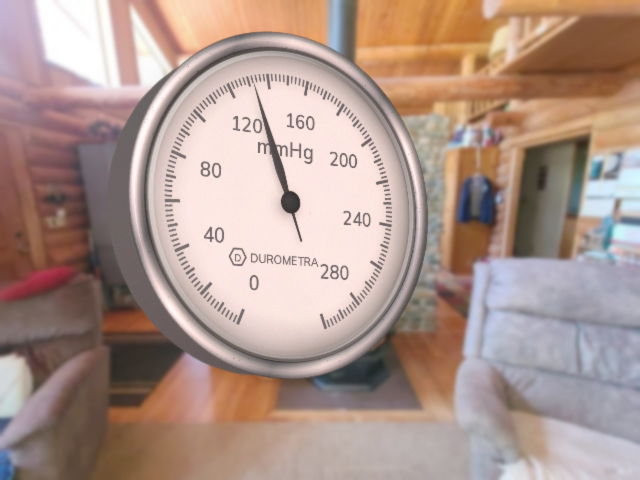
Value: 130 mmHg
